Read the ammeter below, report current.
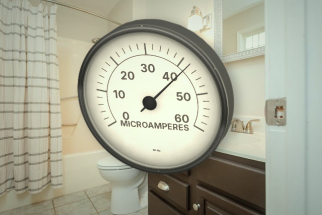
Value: 42 µA
